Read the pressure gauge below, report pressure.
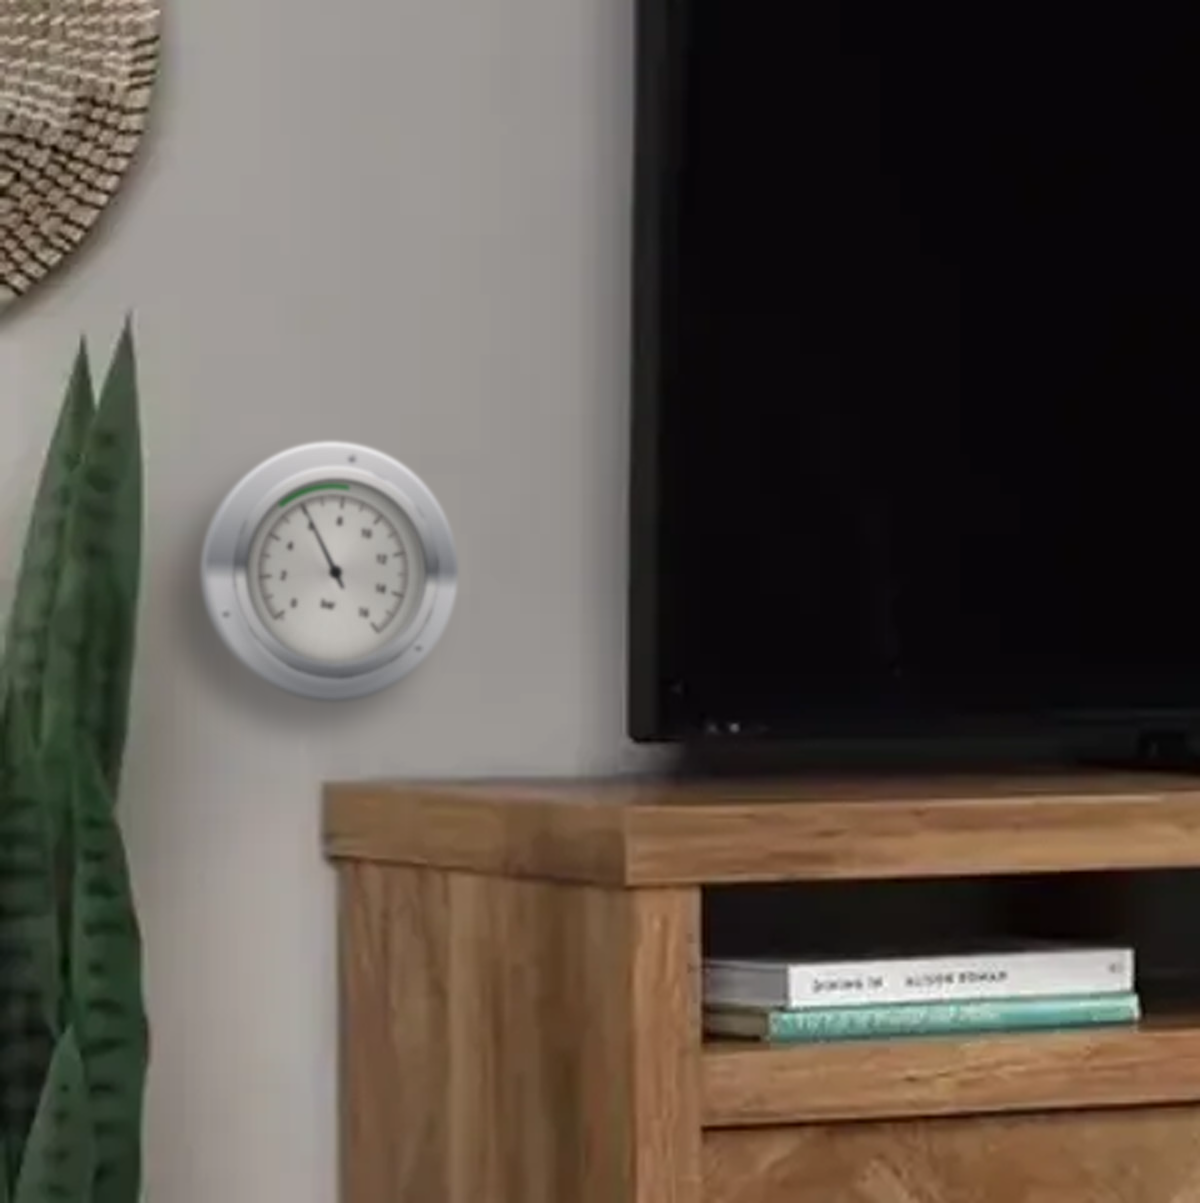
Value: 6 bar
